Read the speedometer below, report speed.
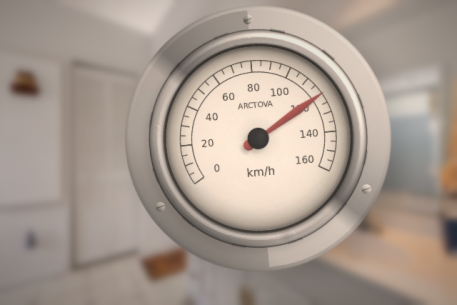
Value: 120 km/h
